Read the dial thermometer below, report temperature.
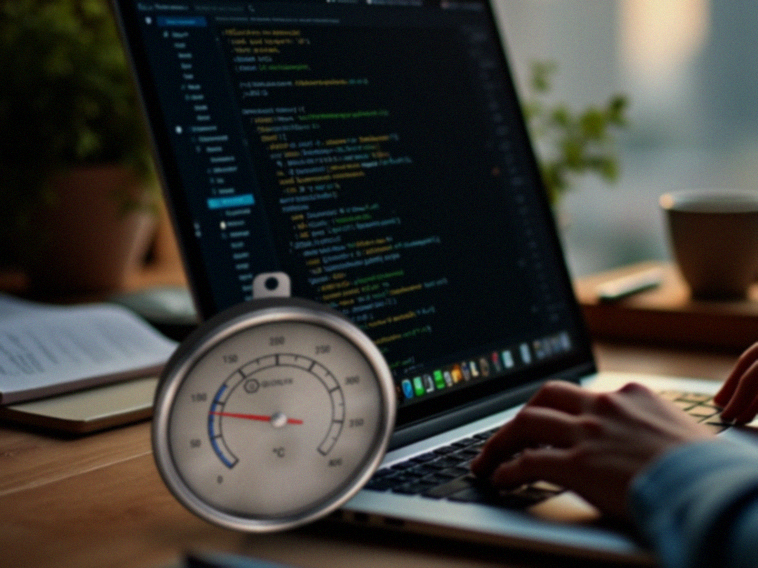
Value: 87.5 °C
